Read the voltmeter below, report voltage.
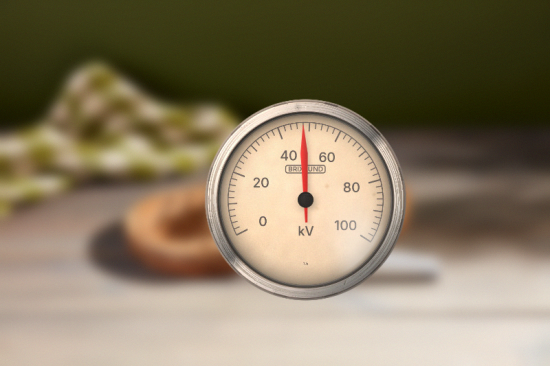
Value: 48 kV
